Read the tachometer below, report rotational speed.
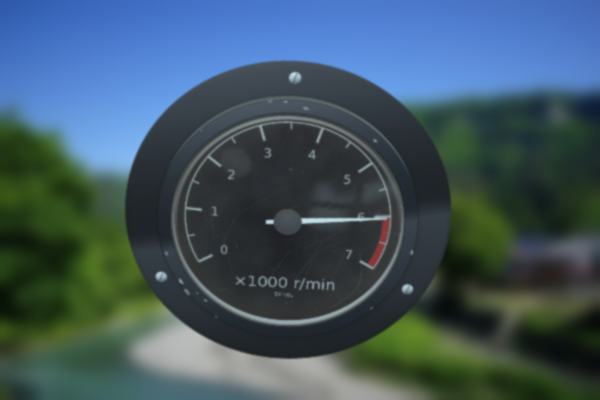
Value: 6000 rpm
